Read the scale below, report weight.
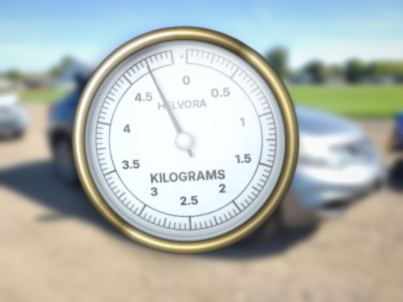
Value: 4.75 kg
